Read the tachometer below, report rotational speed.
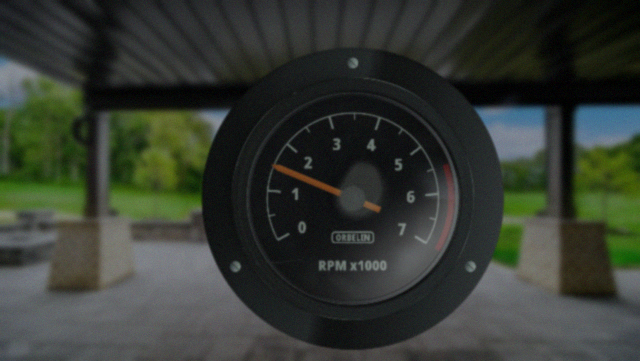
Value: 1500 rpm
